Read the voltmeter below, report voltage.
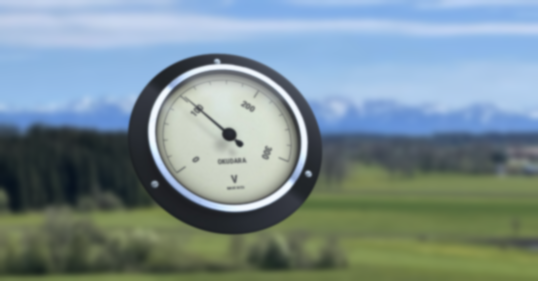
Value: 100 V
